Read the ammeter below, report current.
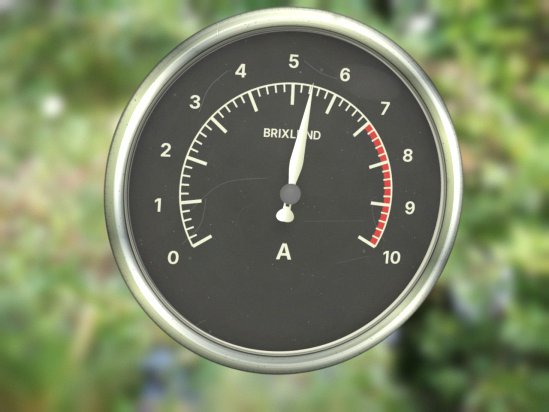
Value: 5.4 A
